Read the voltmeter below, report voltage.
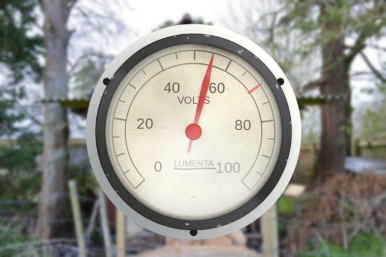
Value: 55 V
